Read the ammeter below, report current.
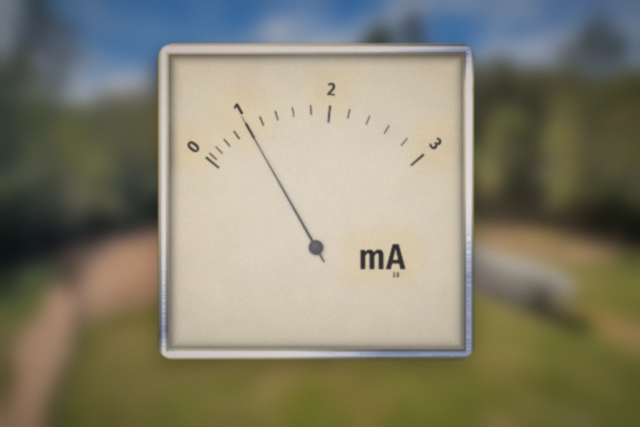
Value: 1 mA
